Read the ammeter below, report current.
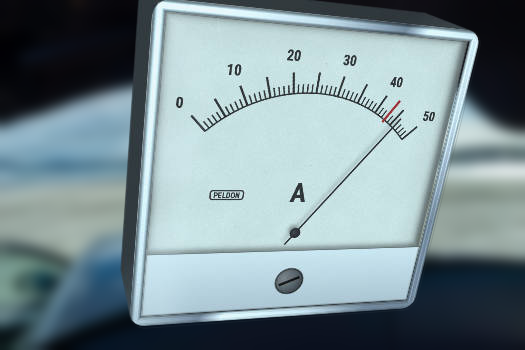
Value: 45 A
